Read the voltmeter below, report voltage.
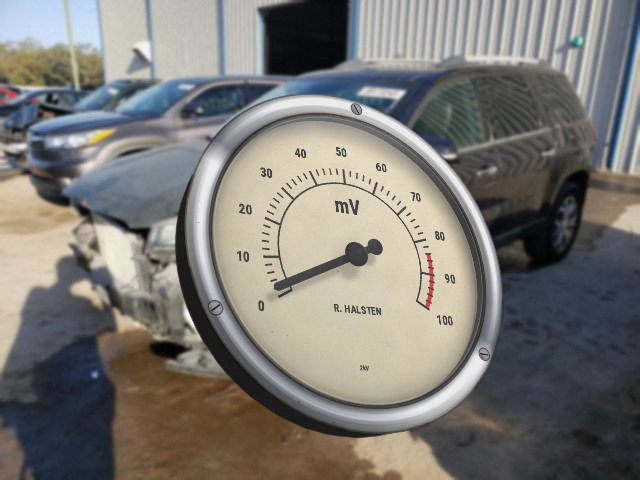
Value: 2 mV
